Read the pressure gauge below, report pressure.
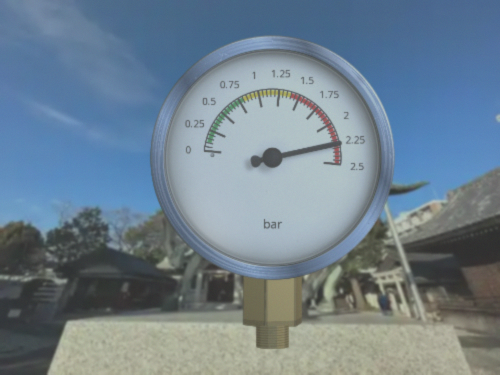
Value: 2.25 bar
